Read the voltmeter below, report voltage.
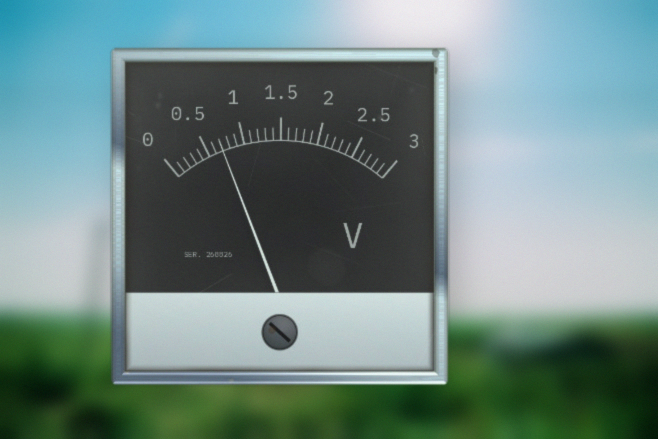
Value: 0.7 V
